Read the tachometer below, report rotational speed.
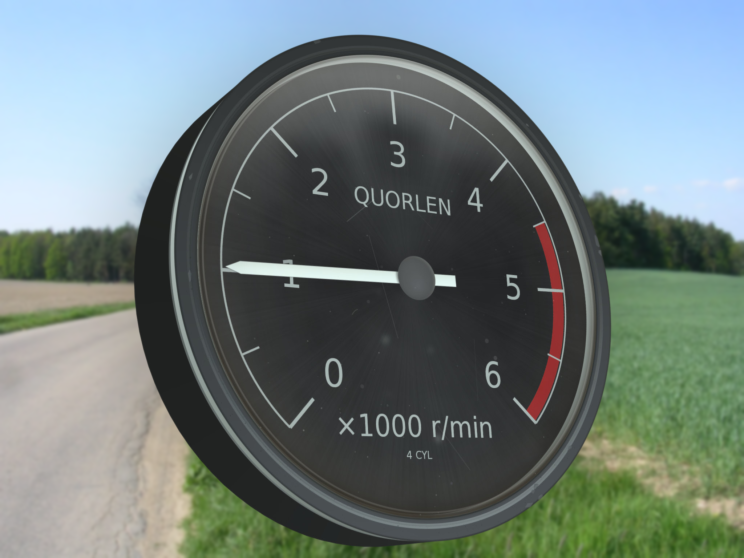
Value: 1000 rpm
